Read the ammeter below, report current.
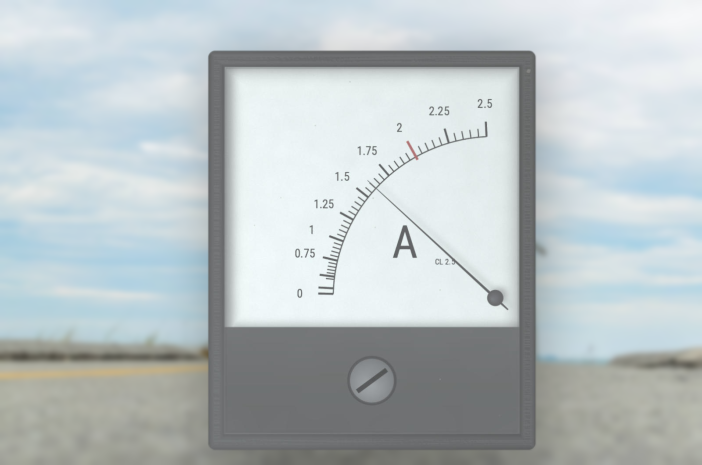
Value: 1.6 A
